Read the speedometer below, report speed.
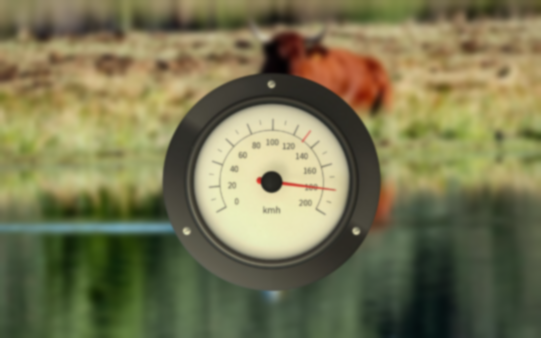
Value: 180 km/h
